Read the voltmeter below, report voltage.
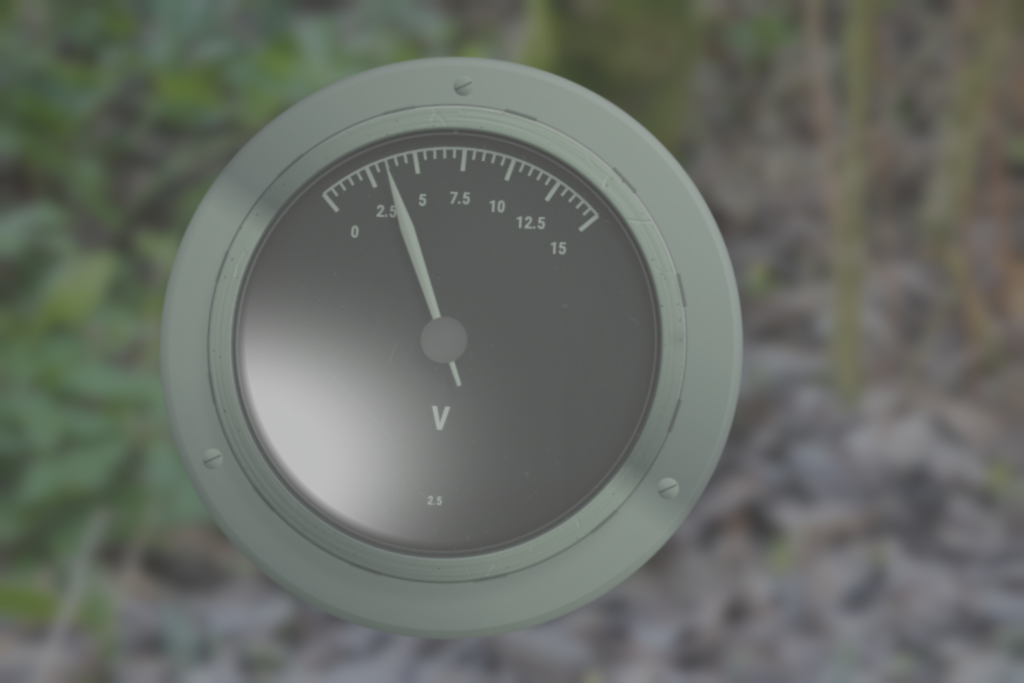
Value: 3.5 V
